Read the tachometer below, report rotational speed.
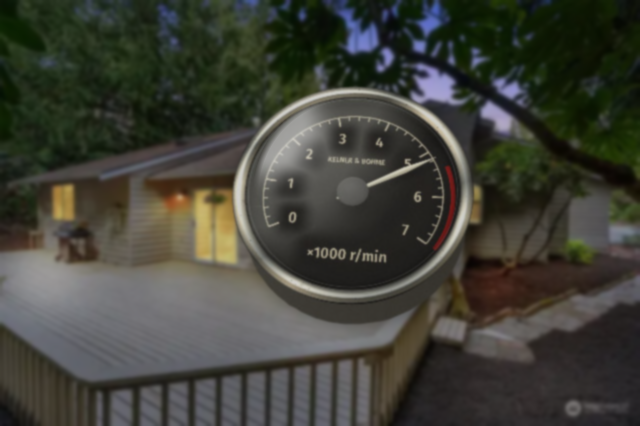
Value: 5200 rpm
